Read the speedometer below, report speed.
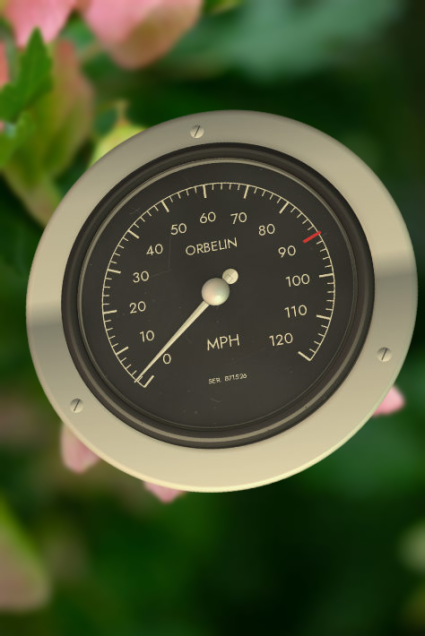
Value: 2 mph
